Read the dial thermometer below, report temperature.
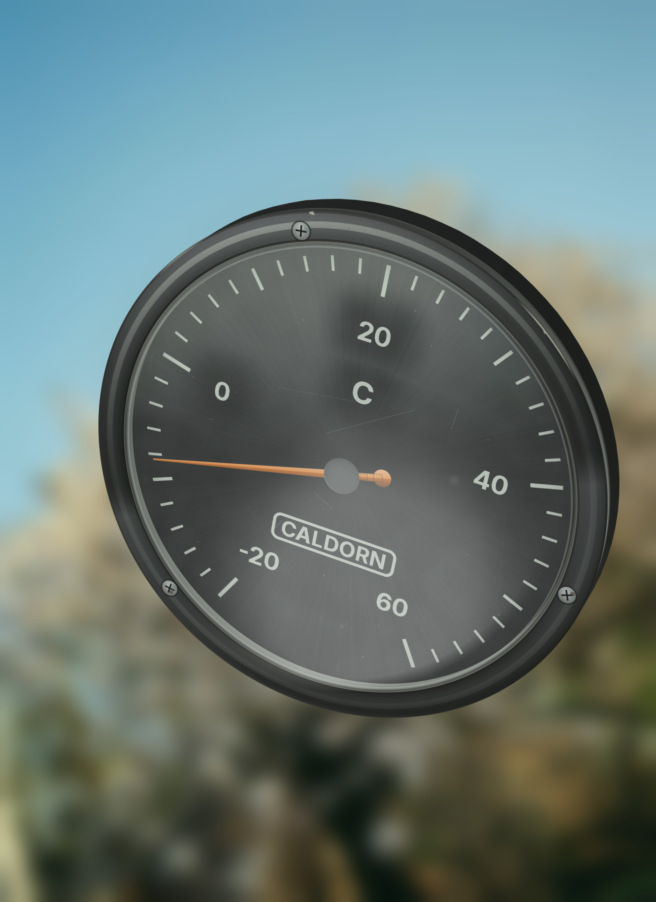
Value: -8 °C
